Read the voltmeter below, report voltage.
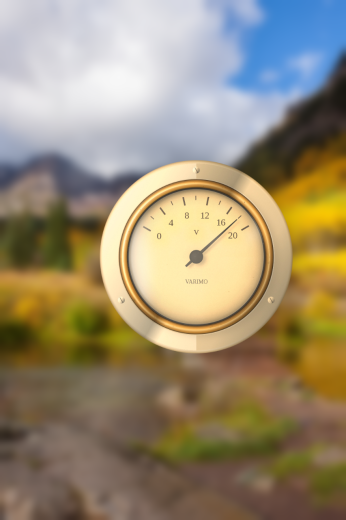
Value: 18 V
